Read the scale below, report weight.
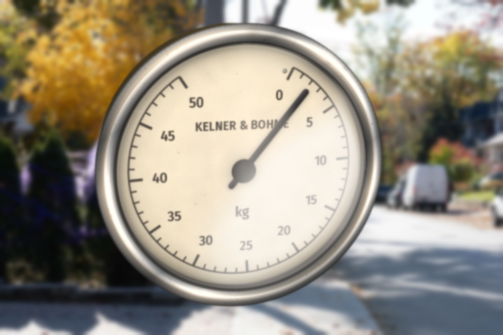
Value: 2 kg
